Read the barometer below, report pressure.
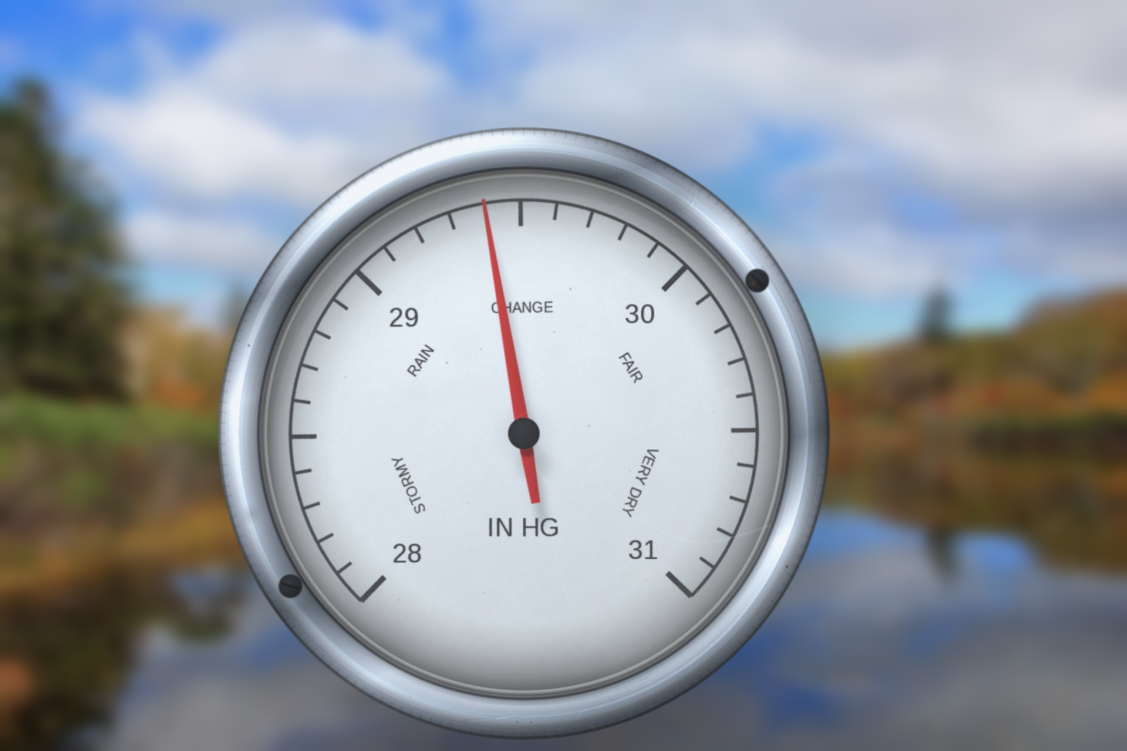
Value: 29.4 inHg
